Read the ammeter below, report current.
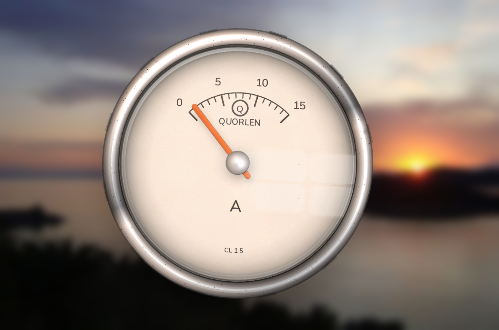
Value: 1 A
